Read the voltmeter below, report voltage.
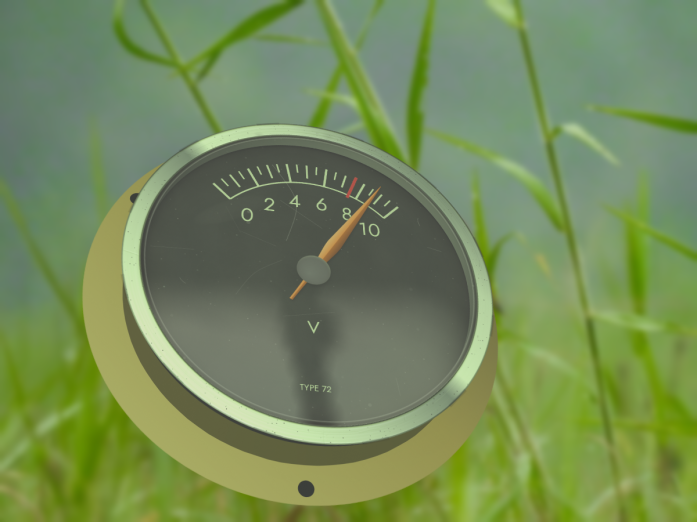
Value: 8.75 V
